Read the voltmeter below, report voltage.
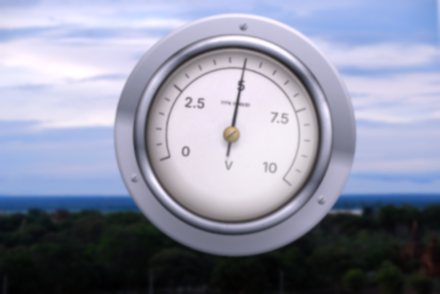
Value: 5 V
